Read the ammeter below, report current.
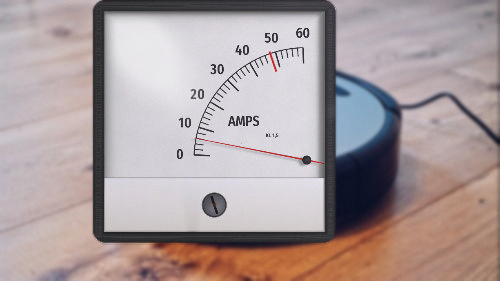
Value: 6 A
